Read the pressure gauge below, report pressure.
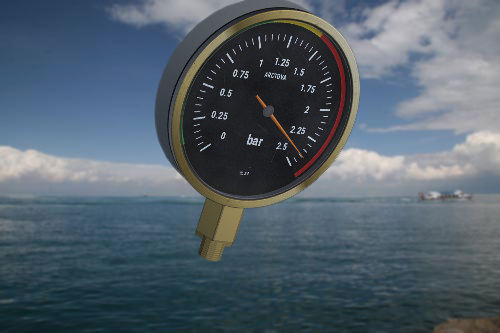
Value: 2.4 bar
